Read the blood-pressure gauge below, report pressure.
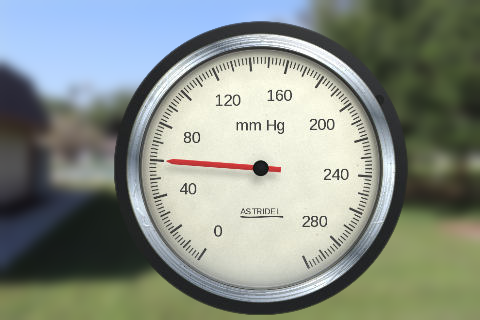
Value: 60 mmHg
